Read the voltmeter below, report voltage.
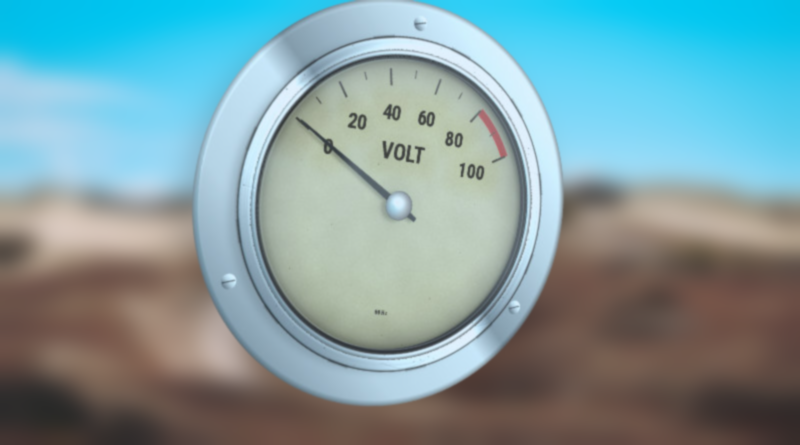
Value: 0 V
